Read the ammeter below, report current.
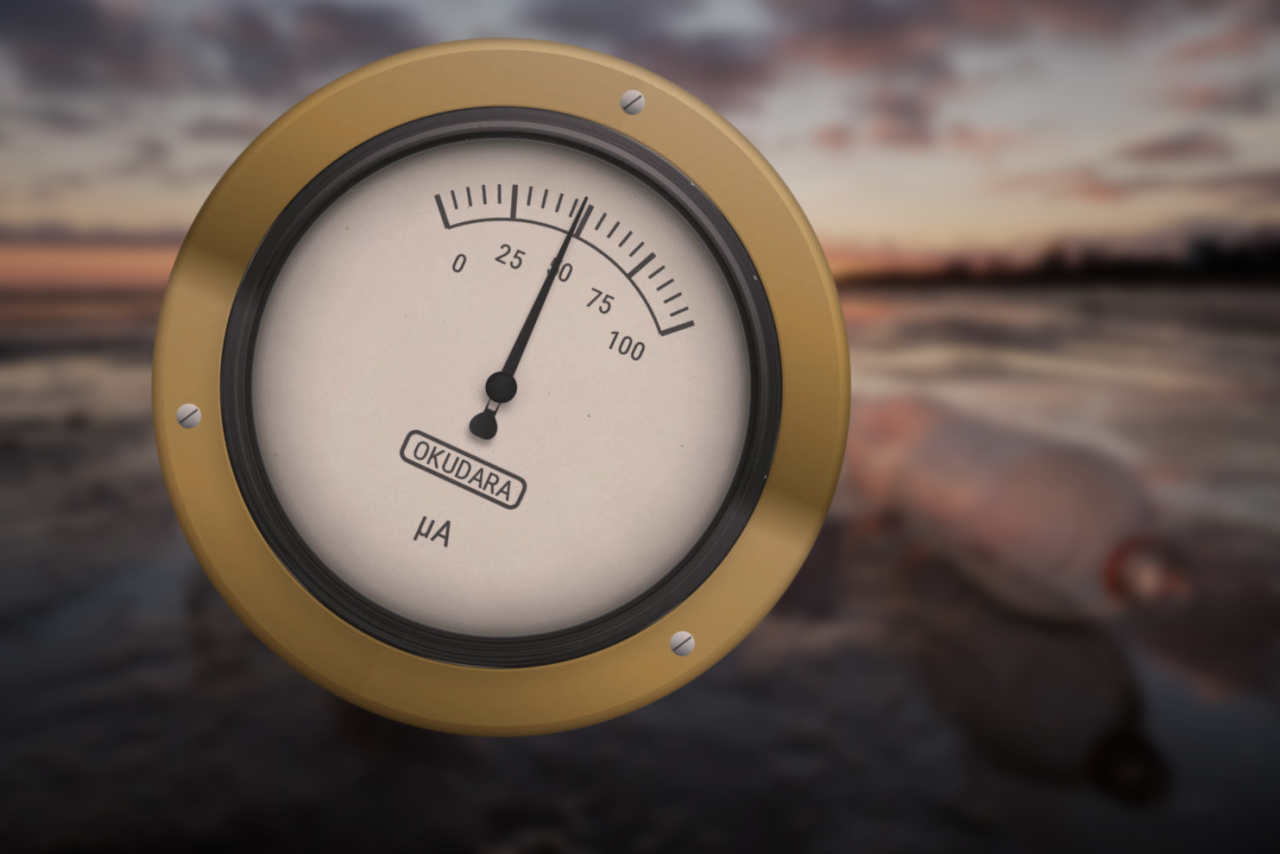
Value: 47.5 µA
